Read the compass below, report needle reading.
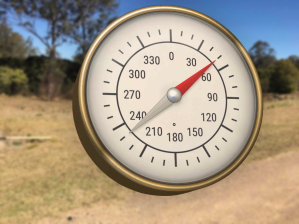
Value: 50 °
